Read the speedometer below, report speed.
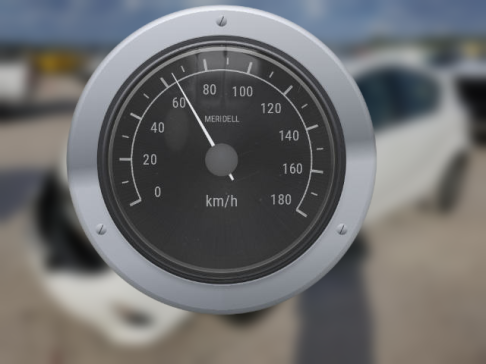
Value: 65 km/h
